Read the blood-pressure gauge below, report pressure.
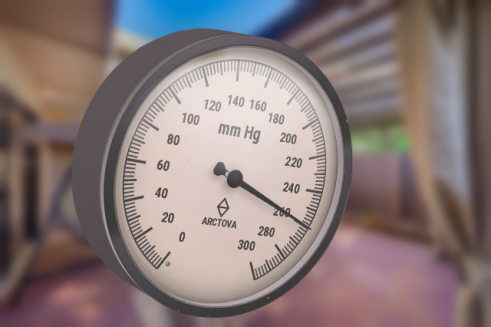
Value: 260 mmHg
